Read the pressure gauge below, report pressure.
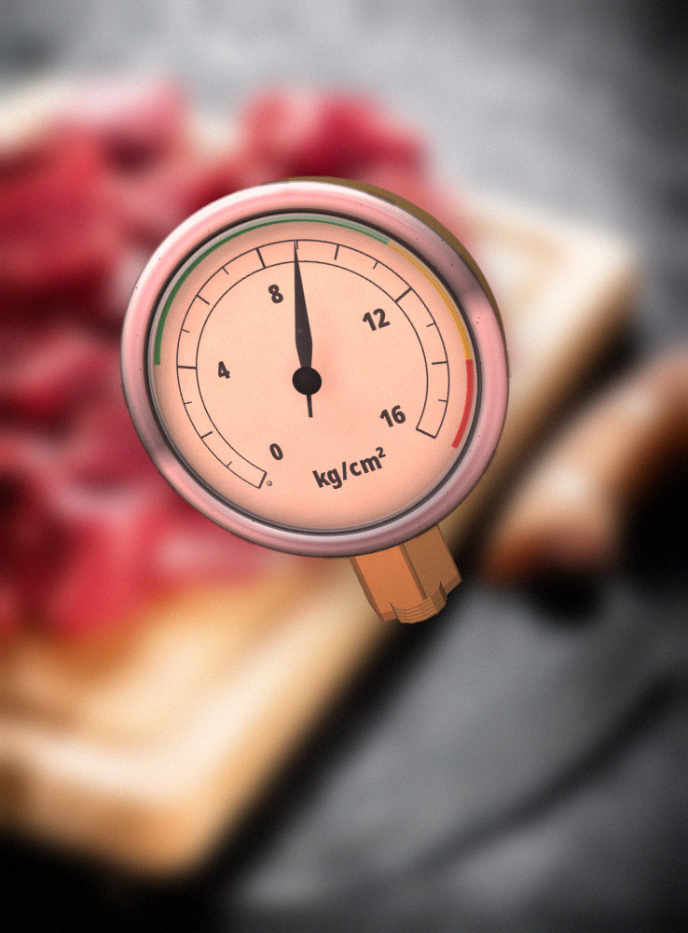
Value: 9 kg/cm²
